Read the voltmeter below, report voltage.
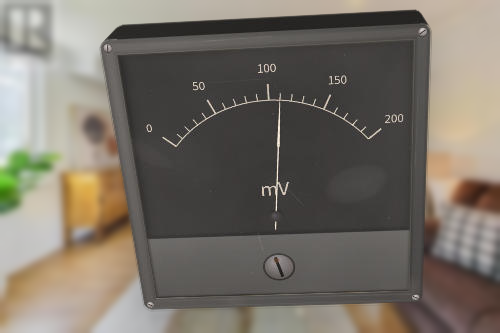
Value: 110 mV
